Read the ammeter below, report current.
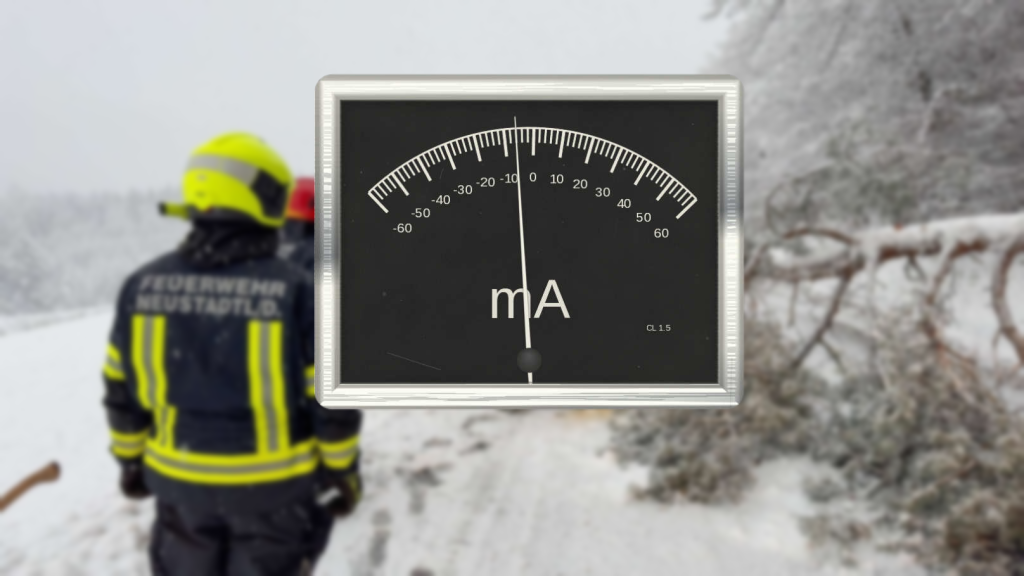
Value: -6 mA
